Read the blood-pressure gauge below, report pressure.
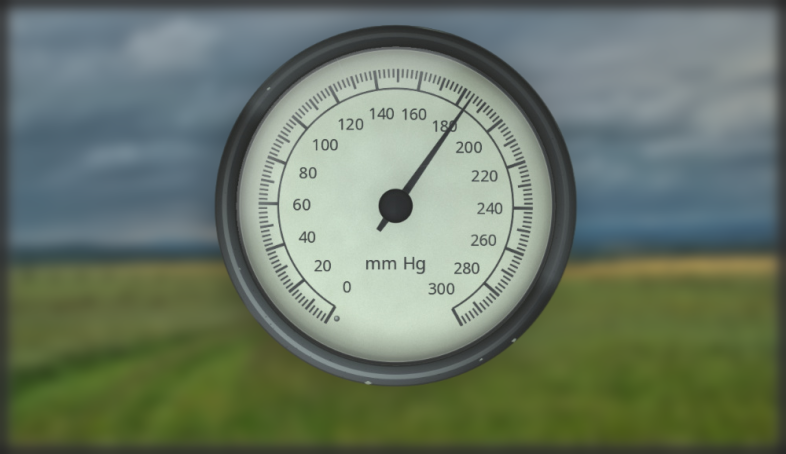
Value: 184 mmHg
